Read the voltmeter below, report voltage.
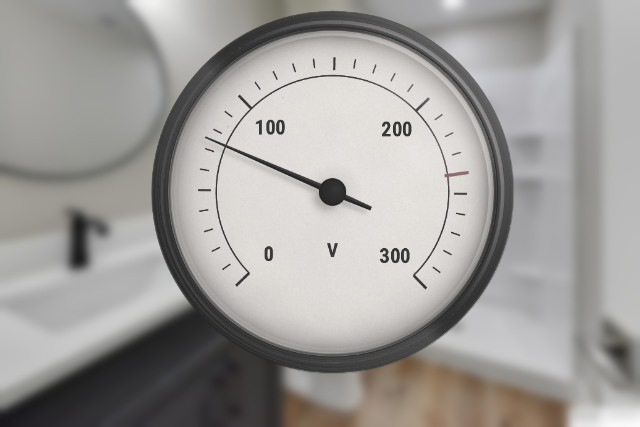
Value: 75 V
